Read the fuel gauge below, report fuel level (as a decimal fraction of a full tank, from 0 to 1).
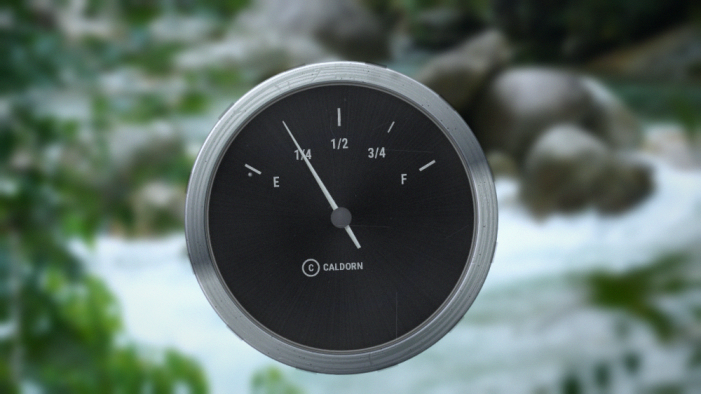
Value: 0.25
